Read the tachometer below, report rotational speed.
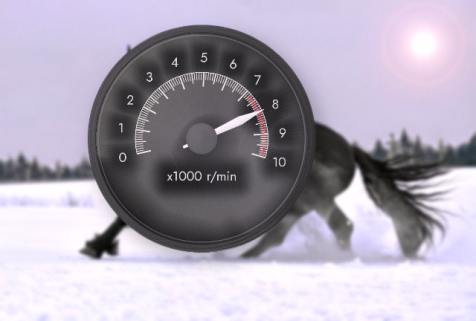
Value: 8000 rpm
